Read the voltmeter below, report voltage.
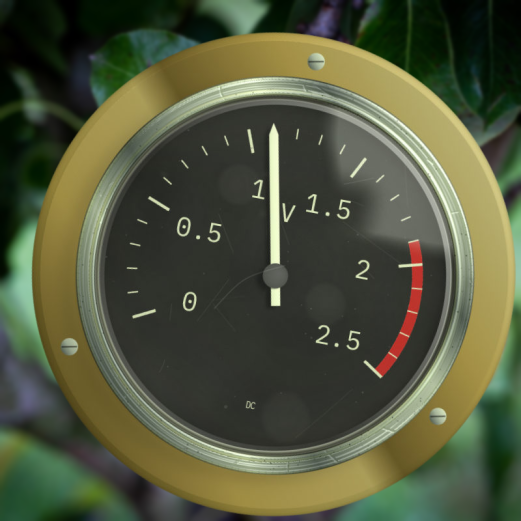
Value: 1.1 V
